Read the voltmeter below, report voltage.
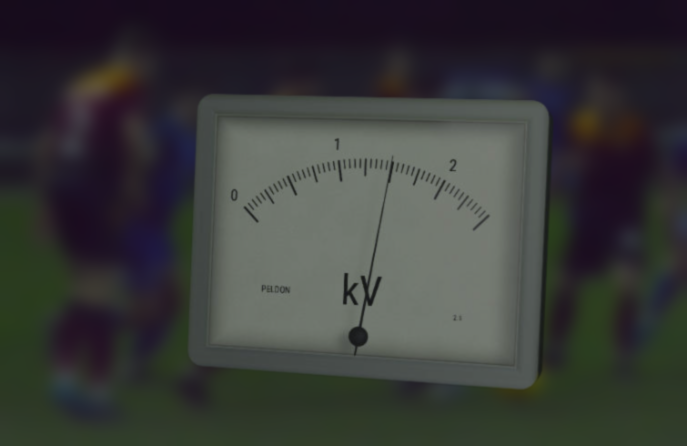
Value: 1.5 kV
